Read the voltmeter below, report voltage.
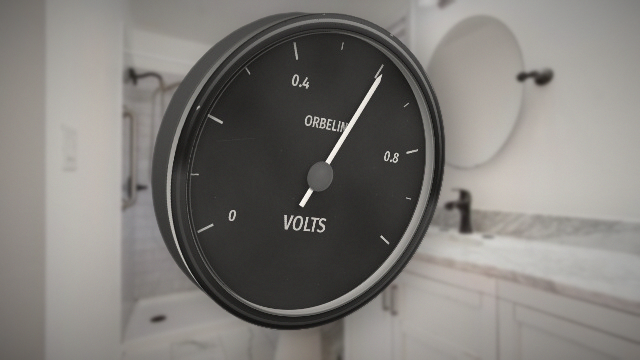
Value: 0.6 V
